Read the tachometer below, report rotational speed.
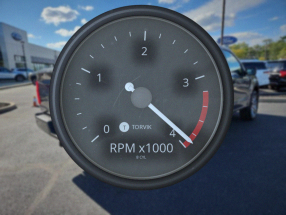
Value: 3900 rpm
